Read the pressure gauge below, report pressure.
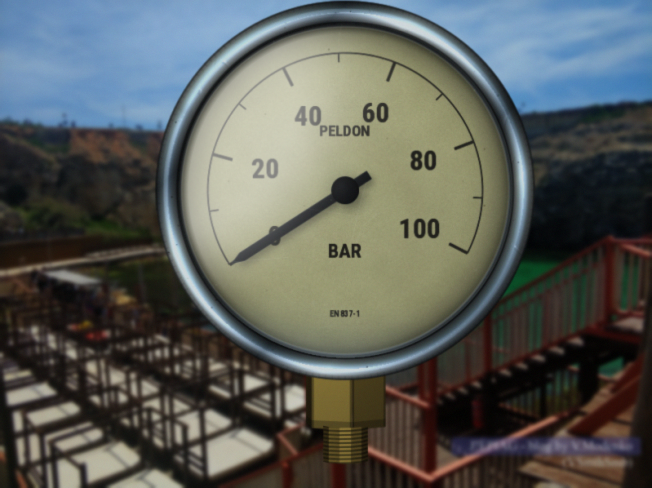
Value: 0 bar
